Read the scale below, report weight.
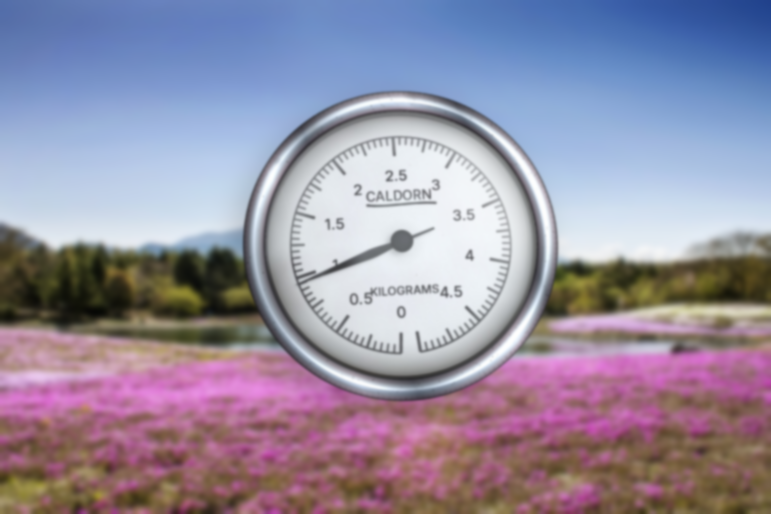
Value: 0.95 kg
